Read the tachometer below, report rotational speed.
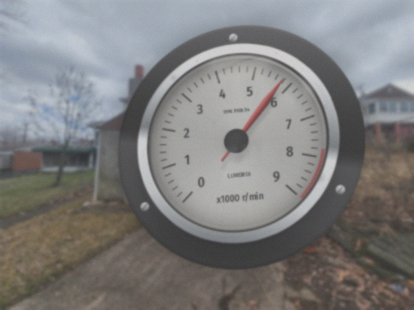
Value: 5800 rpm
